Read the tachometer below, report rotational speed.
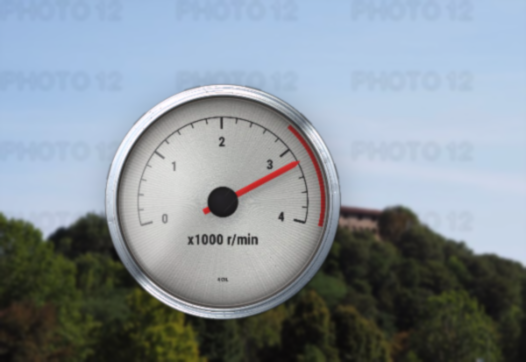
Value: 3200 rpm
